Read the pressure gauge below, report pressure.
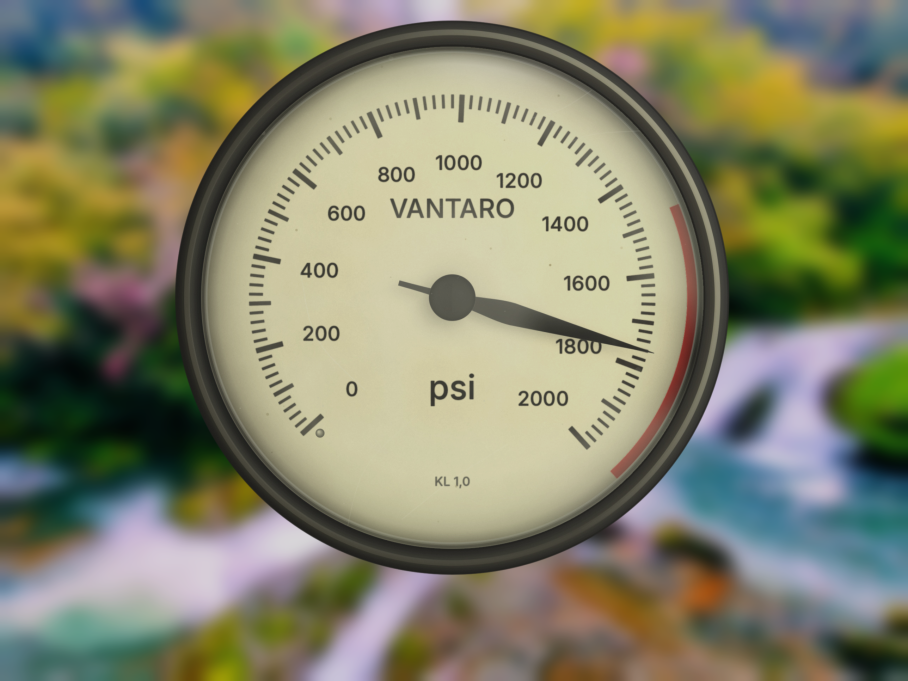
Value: 1760 psi
